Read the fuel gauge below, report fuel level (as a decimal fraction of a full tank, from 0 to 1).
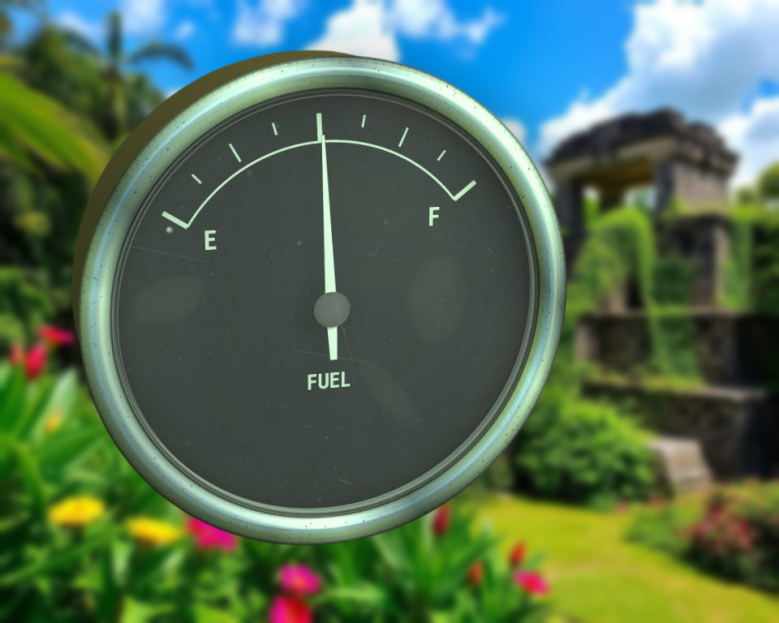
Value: 0.5
